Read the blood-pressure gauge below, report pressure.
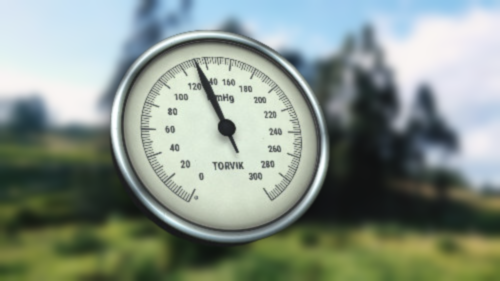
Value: 130 mmHg
